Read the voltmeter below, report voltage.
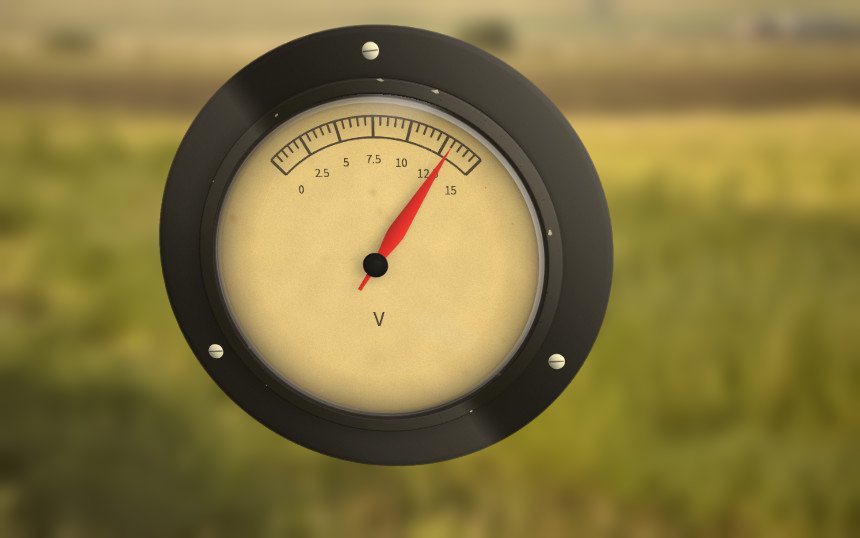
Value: 13 V
